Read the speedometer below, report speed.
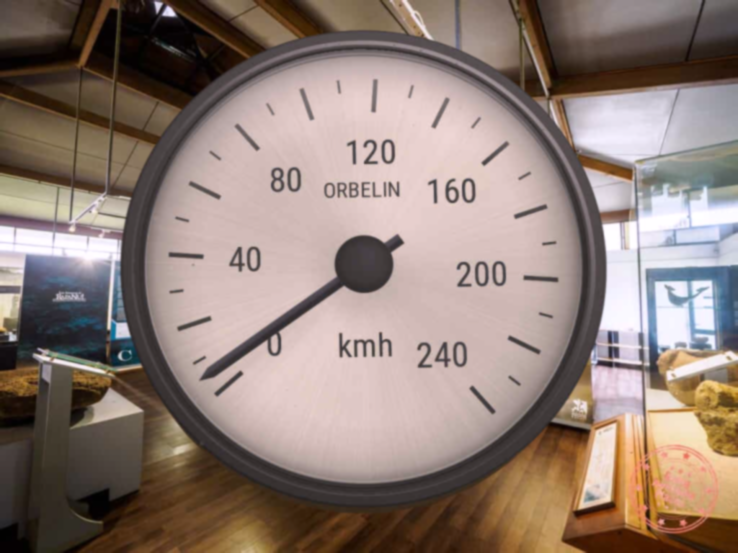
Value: 5 km/h
